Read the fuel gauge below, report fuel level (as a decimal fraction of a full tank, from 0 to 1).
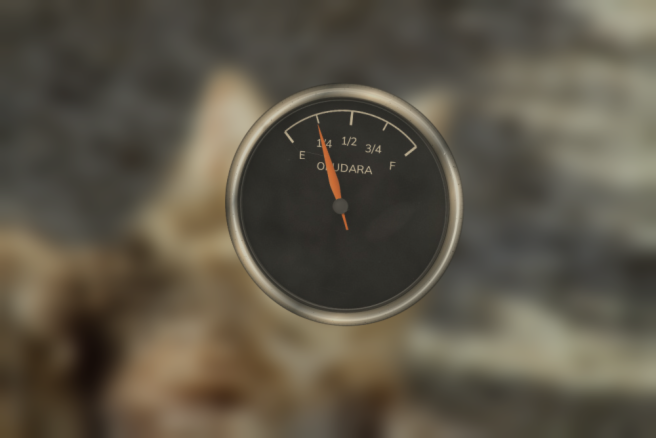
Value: 0.25
